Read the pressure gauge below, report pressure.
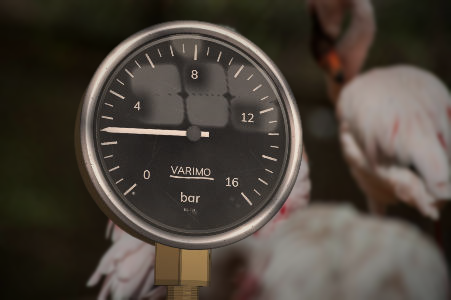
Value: 2.5 bar
